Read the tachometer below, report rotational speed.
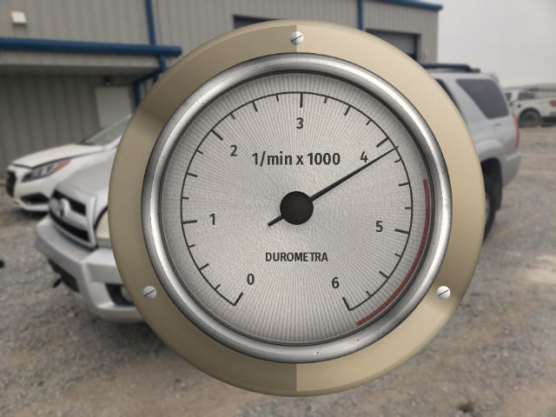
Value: 4125 rpm
